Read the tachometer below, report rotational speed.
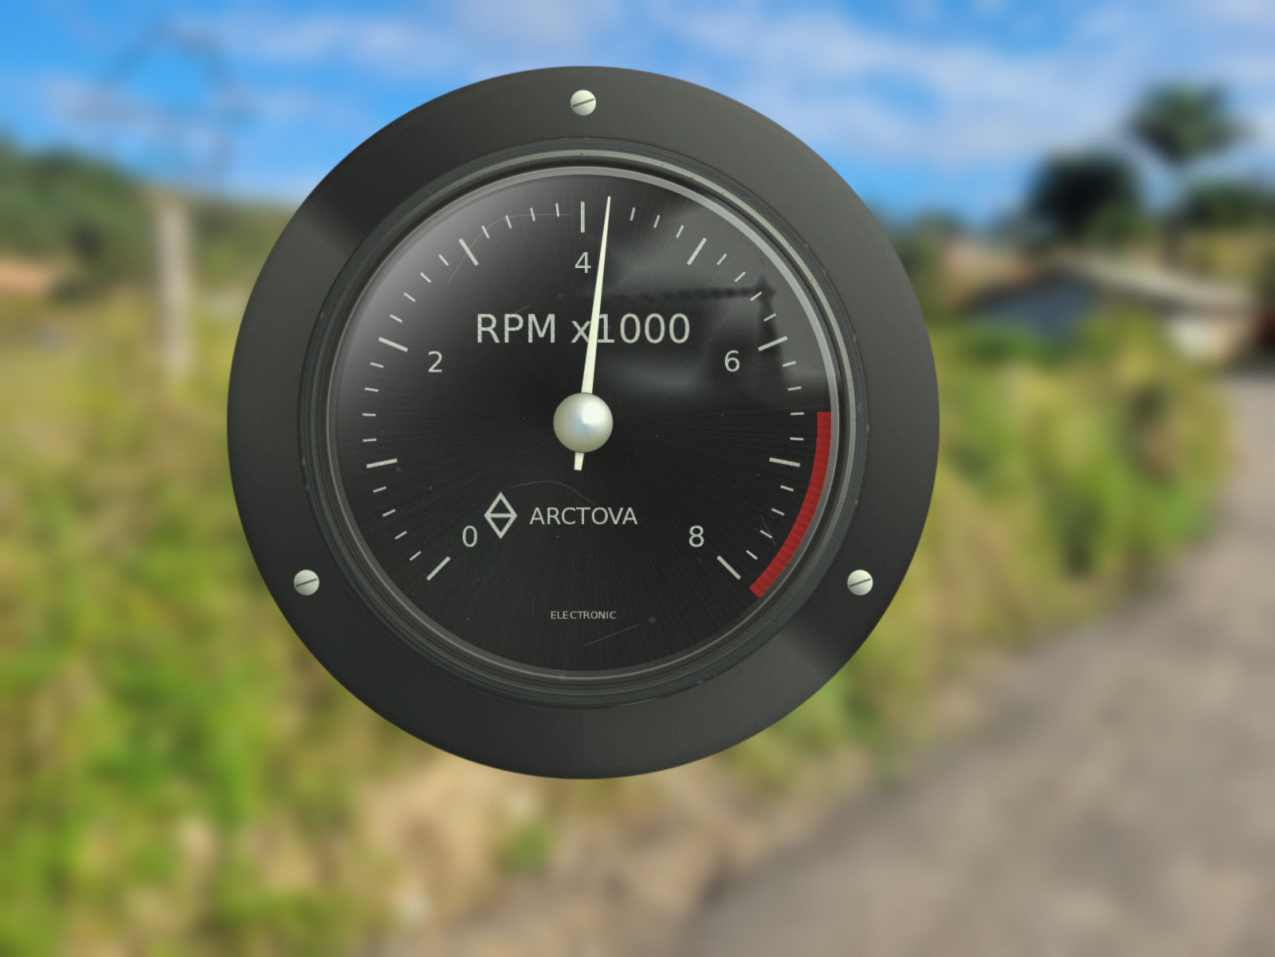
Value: 4200 rpm
